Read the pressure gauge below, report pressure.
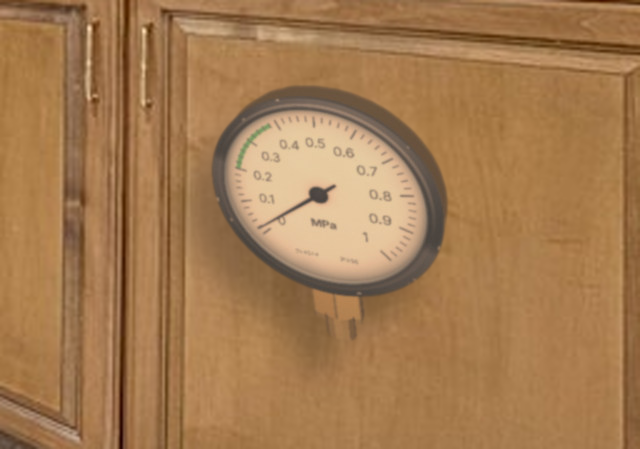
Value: 0.02 MPa
